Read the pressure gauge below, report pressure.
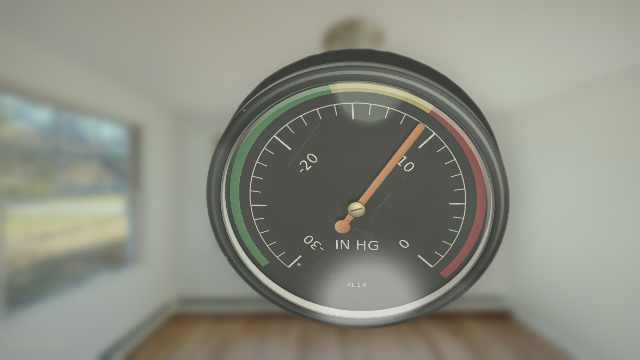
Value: -11 inHg
